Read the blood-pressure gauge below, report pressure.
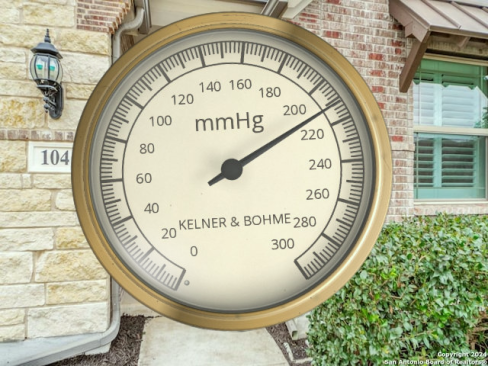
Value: 212 mmHg
